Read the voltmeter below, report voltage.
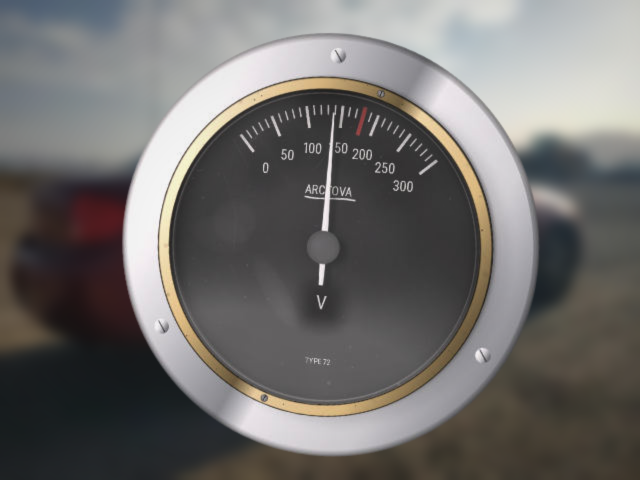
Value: 140 V
